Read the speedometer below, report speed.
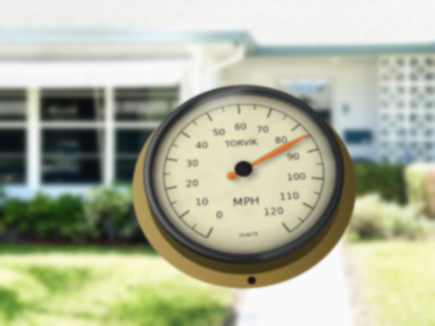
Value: 85 mph
